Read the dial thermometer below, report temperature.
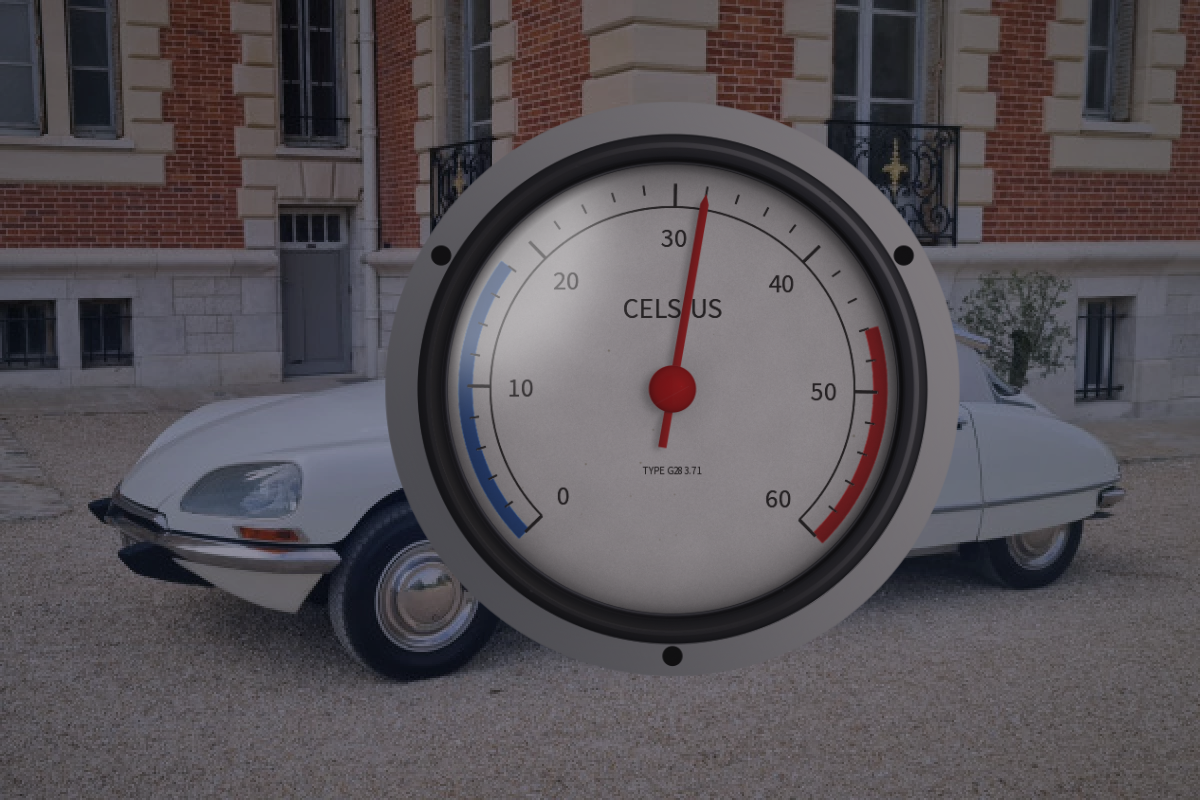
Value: 32 °C
